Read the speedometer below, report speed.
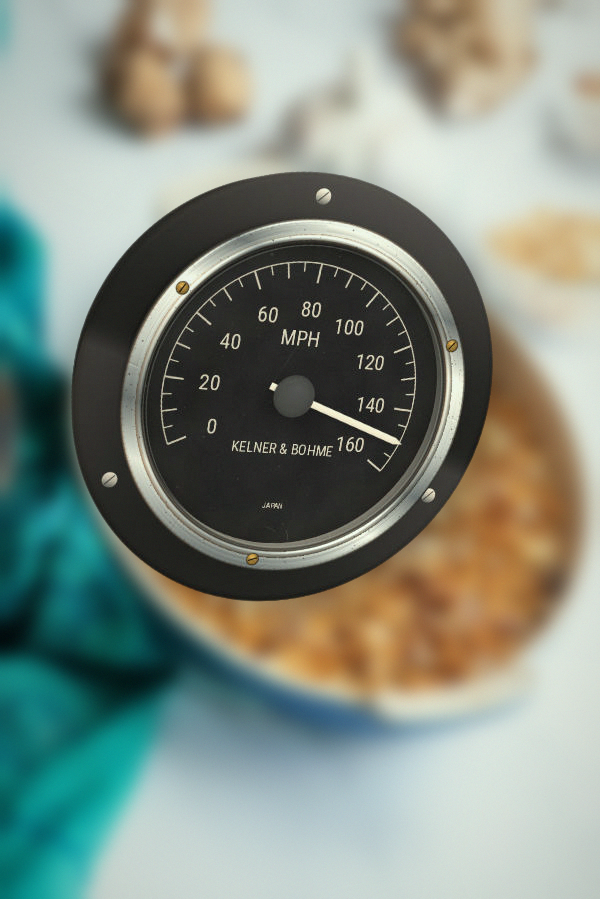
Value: 150 mph
